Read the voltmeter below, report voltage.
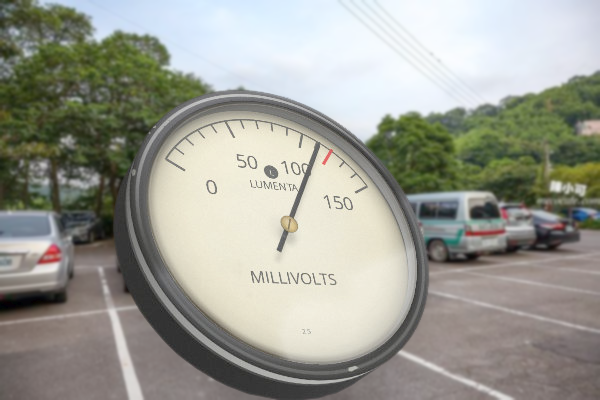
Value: 110 mV
